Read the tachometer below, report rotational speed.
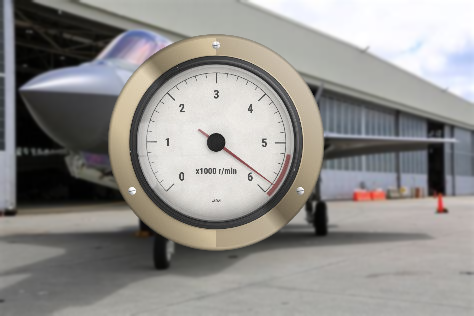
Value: 5800 rpm
